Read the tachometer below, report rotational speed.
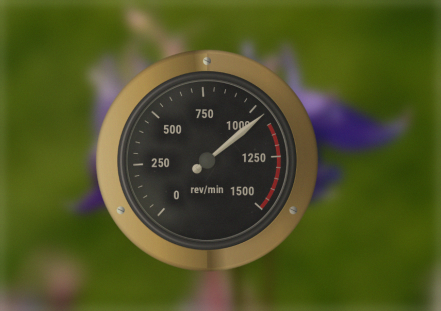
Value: 1050 rpm
